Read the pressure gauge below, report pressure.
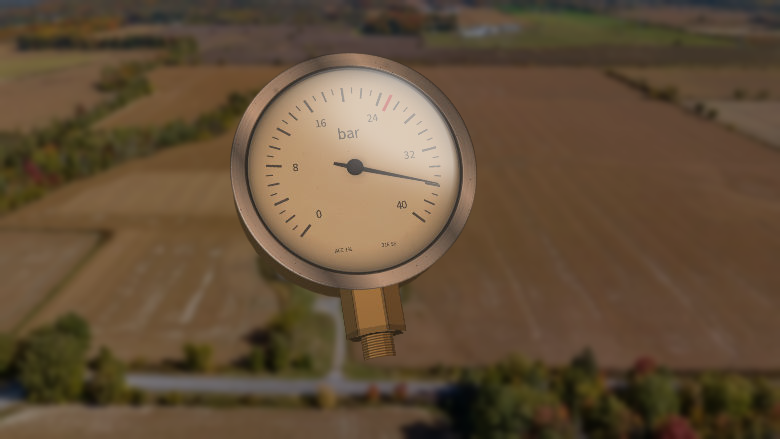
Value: 36 bar
